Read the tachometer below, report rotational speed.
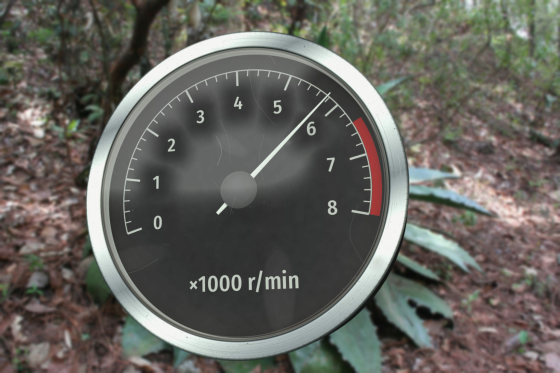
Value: 5800 rpm
